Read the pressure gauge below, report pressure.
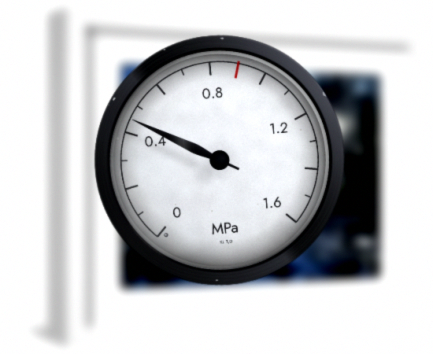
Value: 0.45 MPa
